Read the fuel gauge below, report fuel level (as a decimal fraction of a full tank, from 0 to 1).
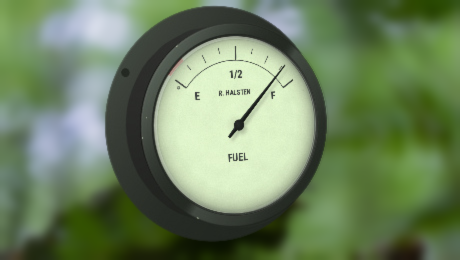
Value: 0.875
